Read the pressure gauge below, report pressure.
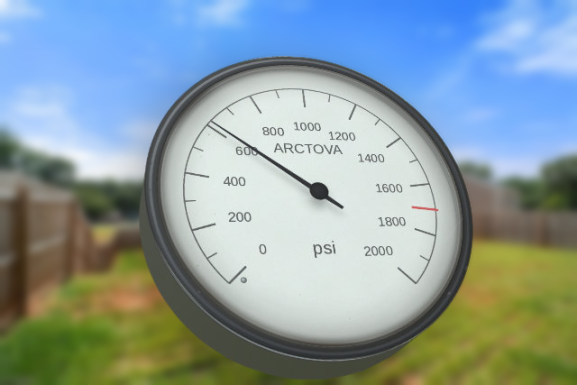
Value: 600 psi
